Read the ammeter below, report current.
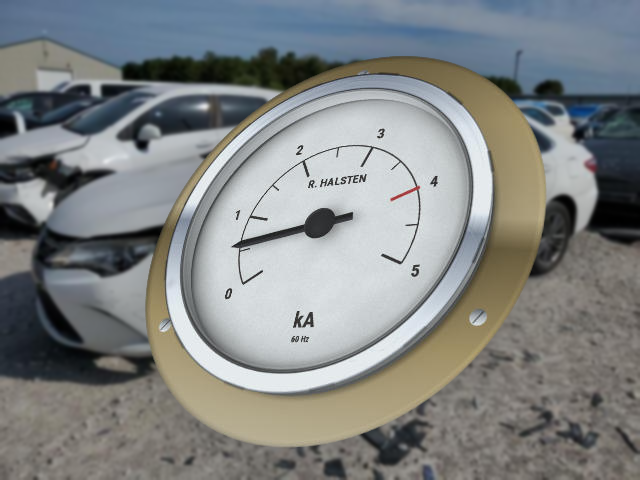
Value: 0.5 kA
